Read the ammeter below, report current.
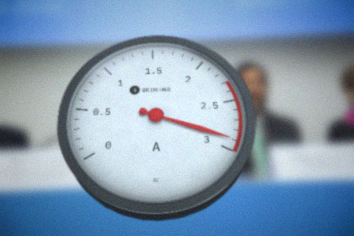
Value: 2.9 A
